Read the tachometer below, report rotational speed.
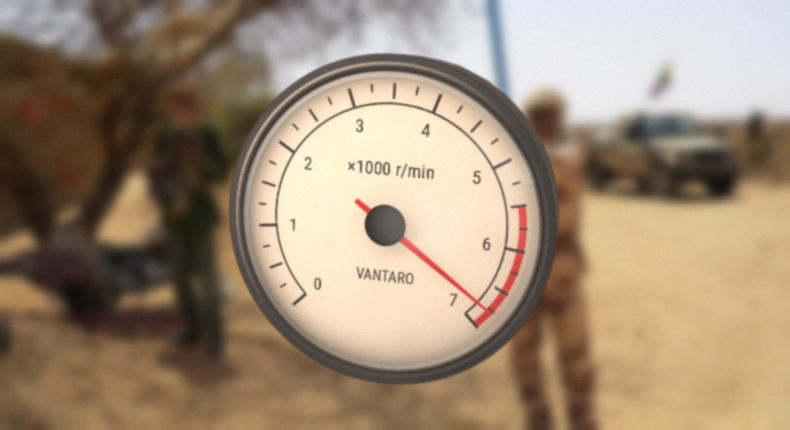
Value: 6750 rpm
